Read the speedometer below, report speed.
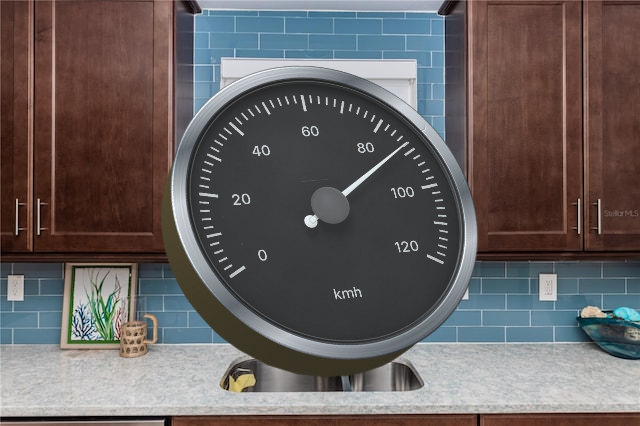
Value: 88 km/h
